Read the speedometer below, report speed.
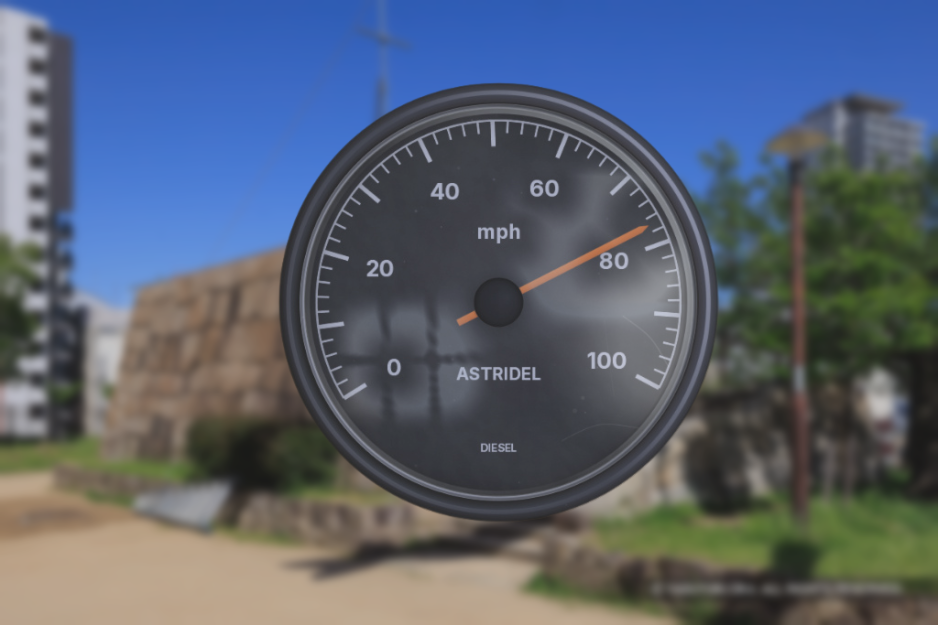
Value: 77 mph
